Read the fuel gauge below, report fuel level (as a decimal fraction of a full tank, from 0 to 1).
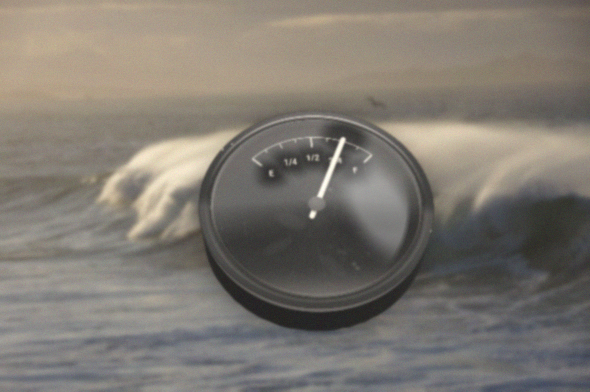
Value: 0.75
